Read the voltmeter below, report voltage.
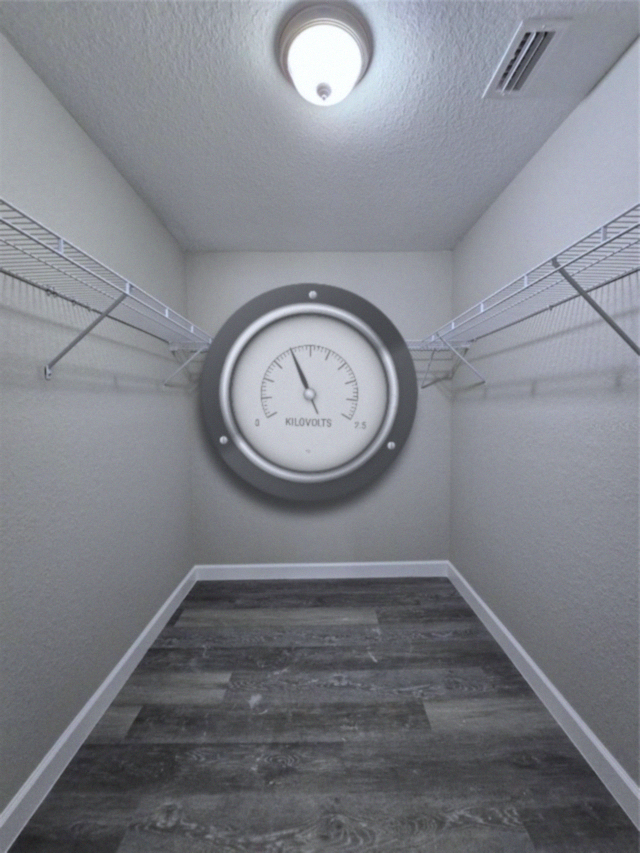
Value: 1 kV
